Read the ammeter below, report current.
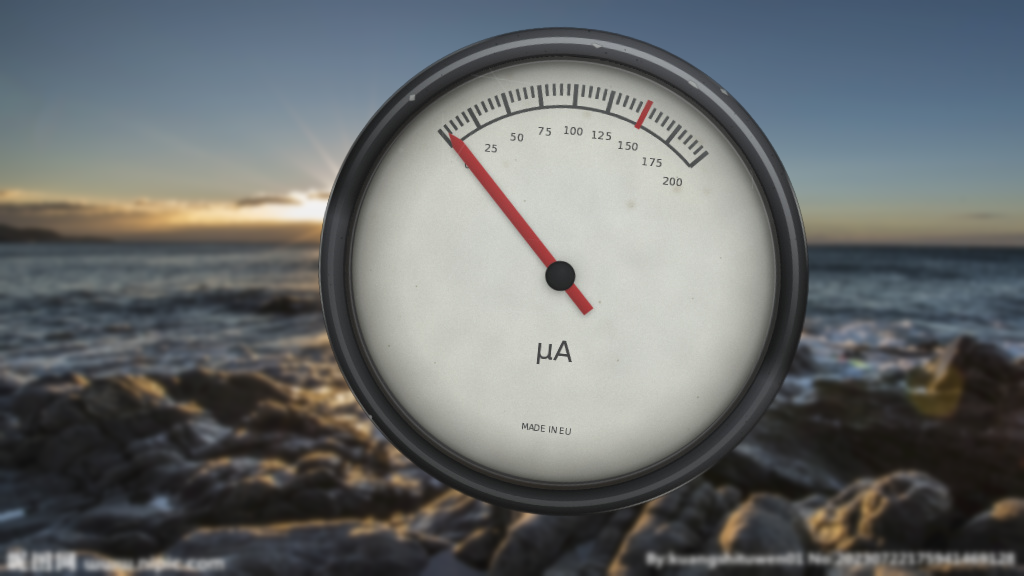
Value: 5 µA
